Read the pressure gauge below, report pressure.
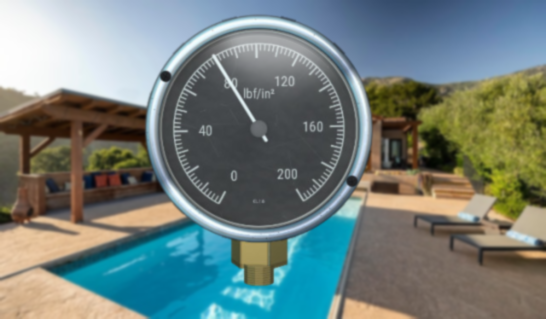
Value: 80 psi
